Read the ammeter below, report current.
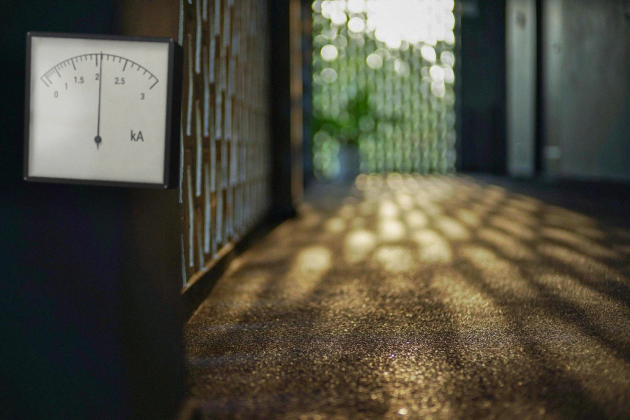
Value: 2.1 kA
